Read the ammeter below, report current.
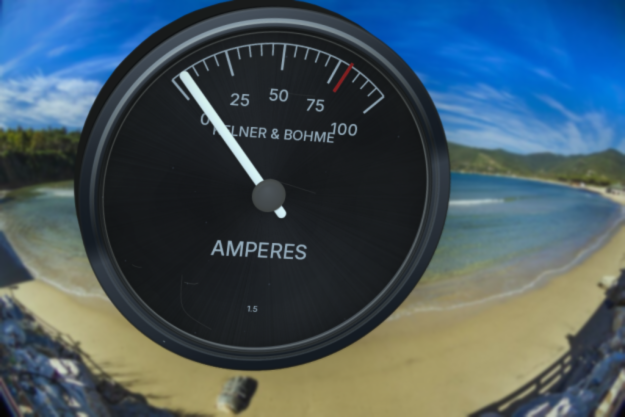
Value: 5 A
